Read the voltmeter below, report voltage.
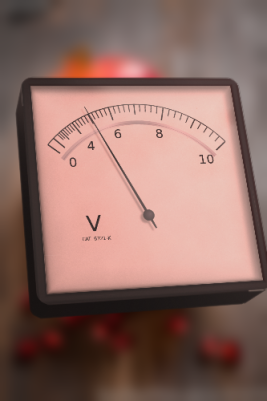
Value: 5 V
